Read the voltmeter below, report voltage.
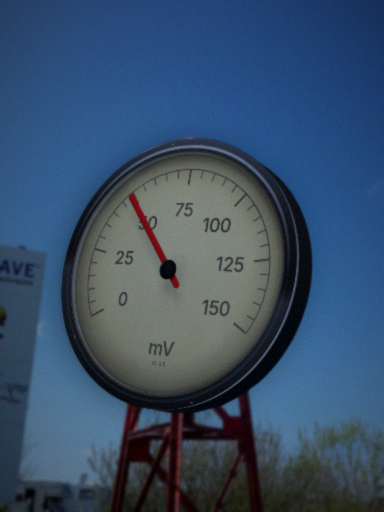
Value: 50 mV
